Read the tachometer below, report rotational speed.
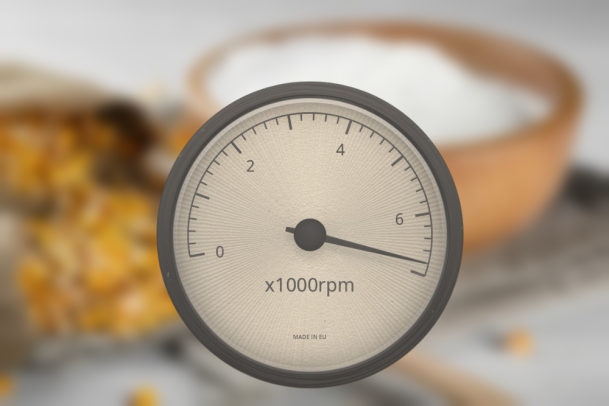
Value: 6800 rpm
